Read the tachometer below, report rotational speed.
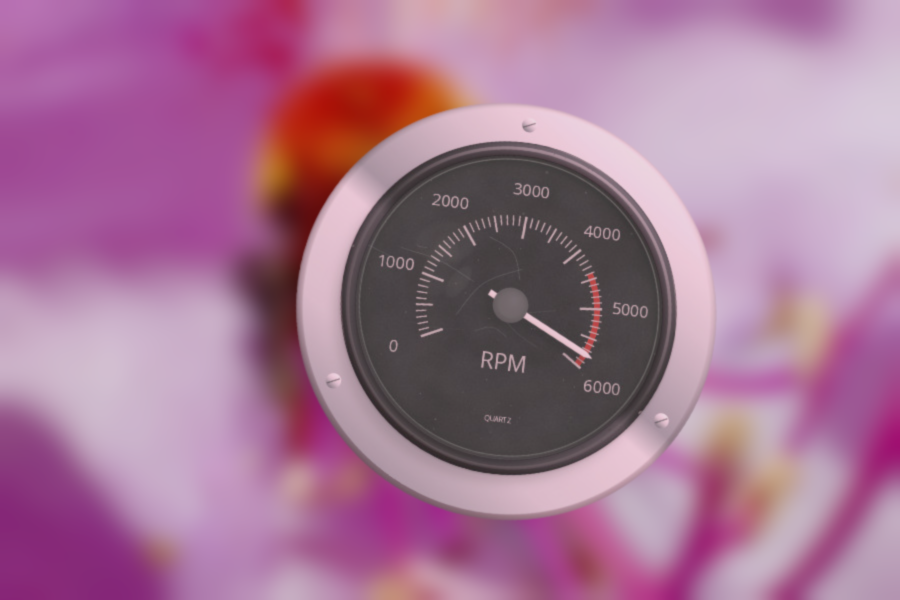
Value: 5800 rpm
